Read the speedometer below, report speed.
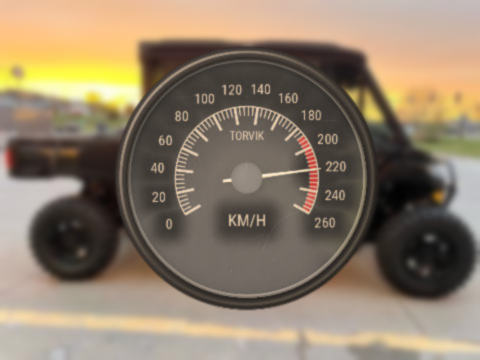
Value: 220 km/h
